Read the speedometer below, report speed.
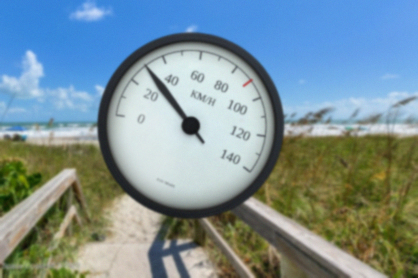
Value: 30 km/h
